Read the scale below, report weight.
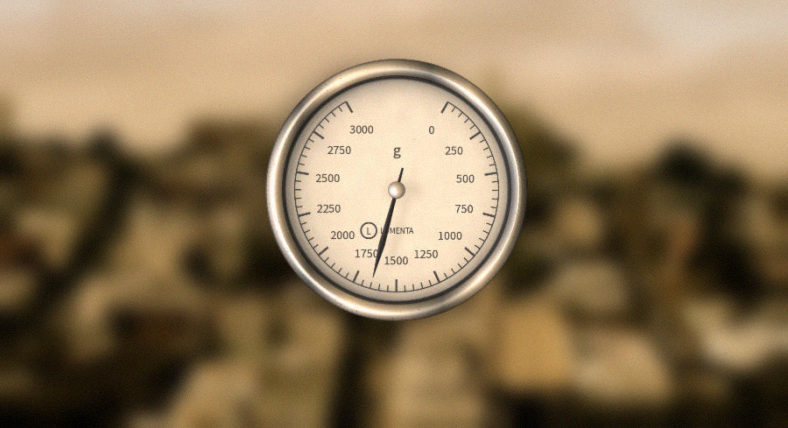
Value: 1650 g
